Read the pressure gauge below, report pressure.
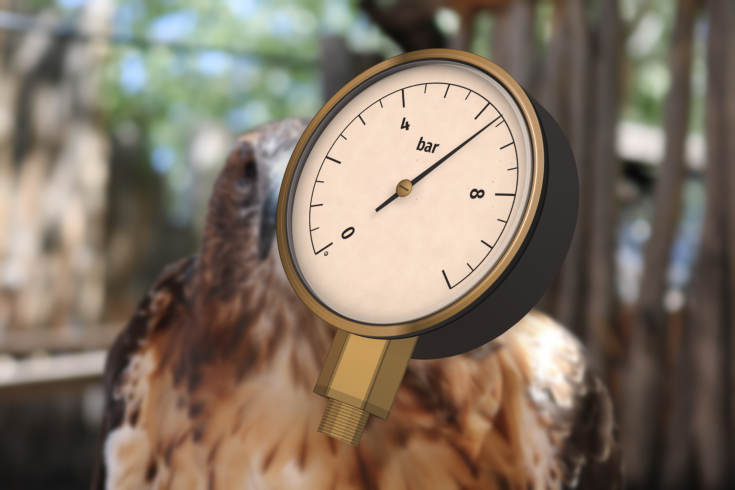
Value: 6.5 bar
